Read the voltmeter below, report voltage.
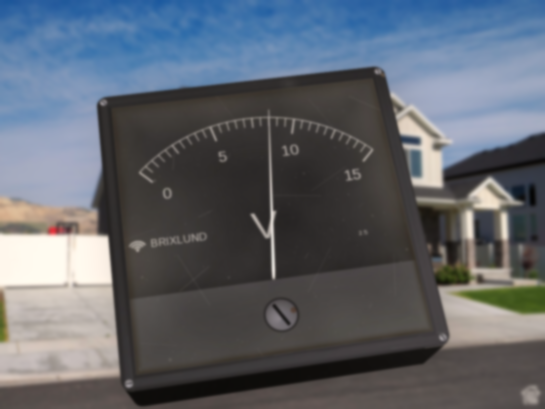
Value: 8.5 V
